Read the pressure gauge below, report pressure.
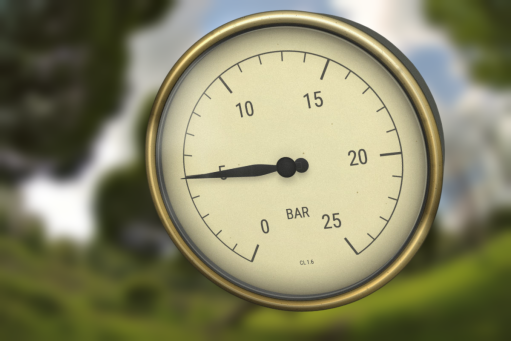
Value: 5 bar
